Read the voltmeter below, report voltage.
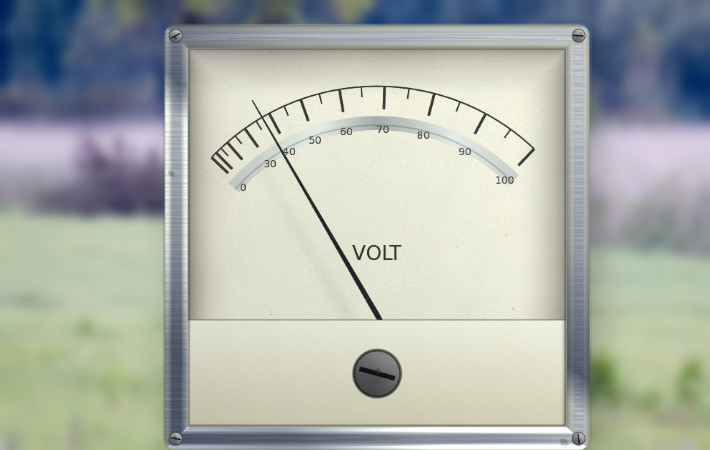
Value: 37.5 V
